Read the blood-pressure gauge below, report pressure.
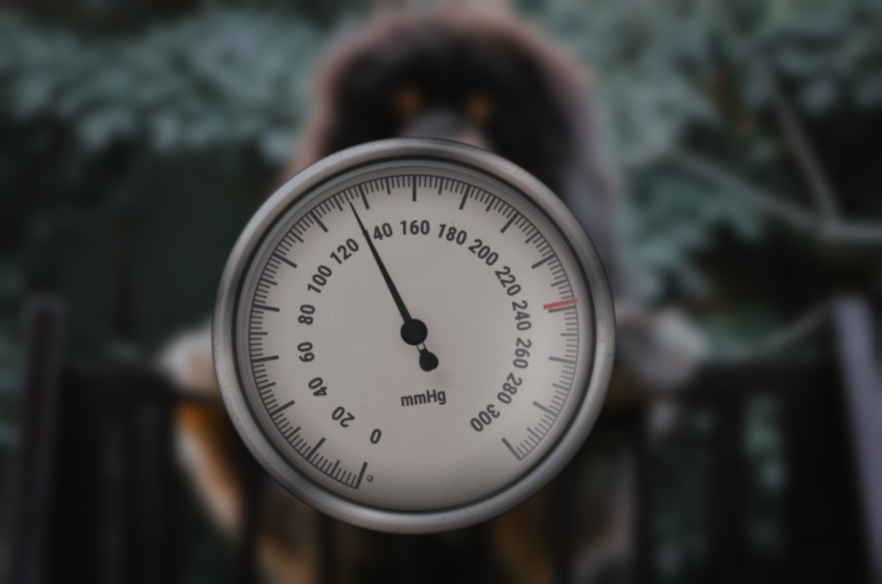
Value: 134 mmHg
